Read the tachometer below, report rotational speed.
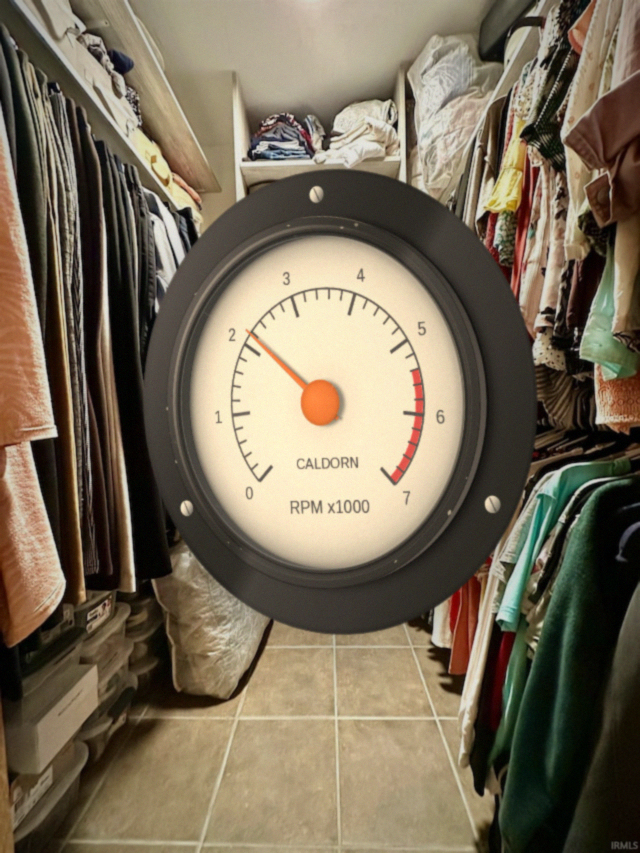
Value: 2200 rpm
